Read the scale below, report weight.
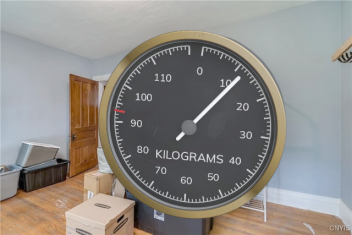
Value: 12 kg
